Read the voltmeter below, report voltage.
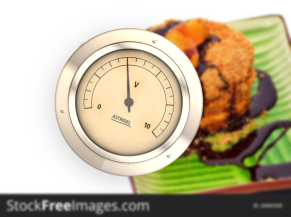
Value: 4 V
